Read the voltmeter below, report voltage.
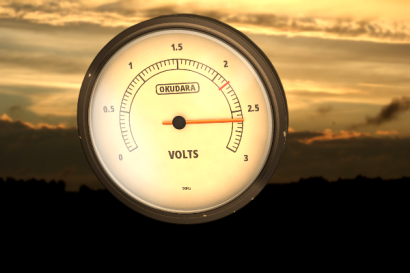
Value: 2.6 V
